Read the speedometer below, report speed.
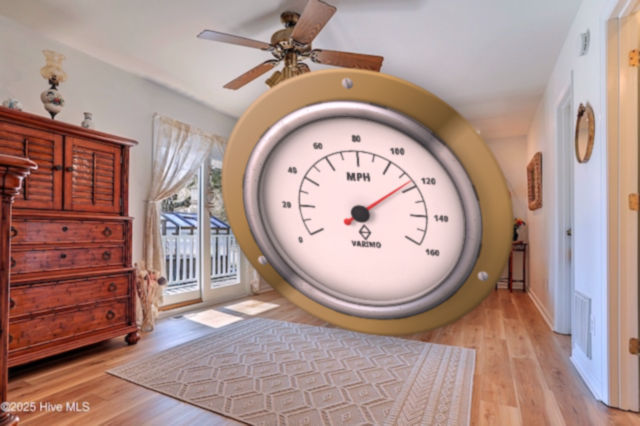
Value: 115 mph
